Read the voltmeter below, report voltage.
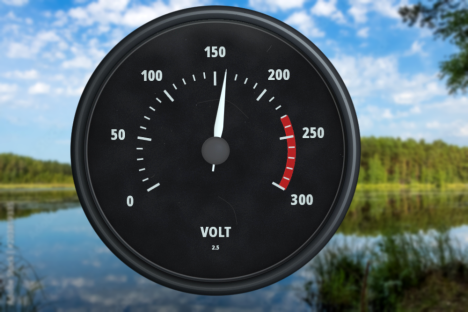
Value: 160 V
